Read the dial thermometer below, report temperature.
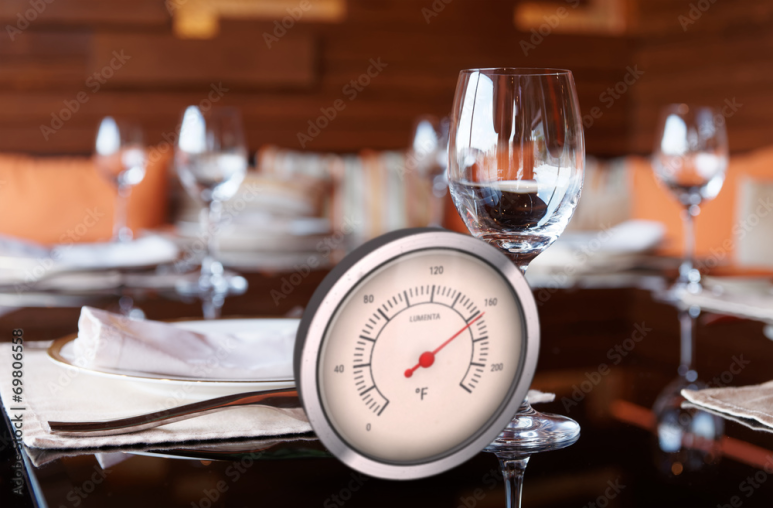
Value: 160 °F
